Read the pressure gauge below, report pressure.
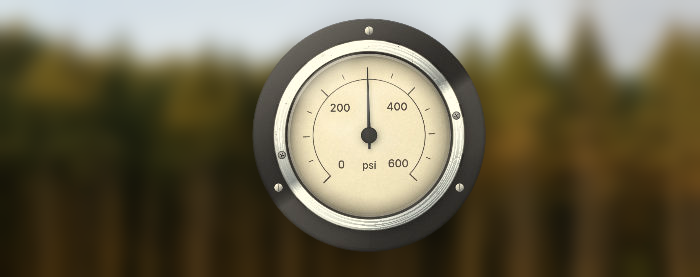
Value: 300 psi
